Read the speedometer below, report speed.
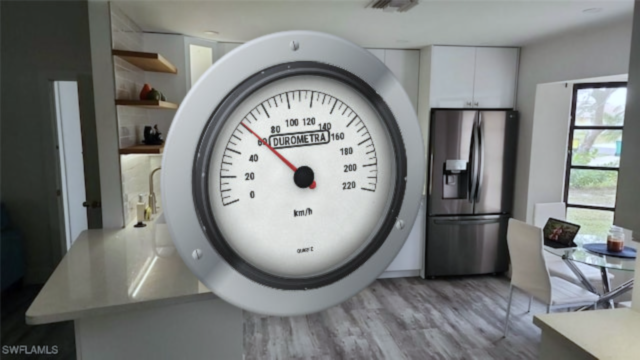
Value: 60 km/h
